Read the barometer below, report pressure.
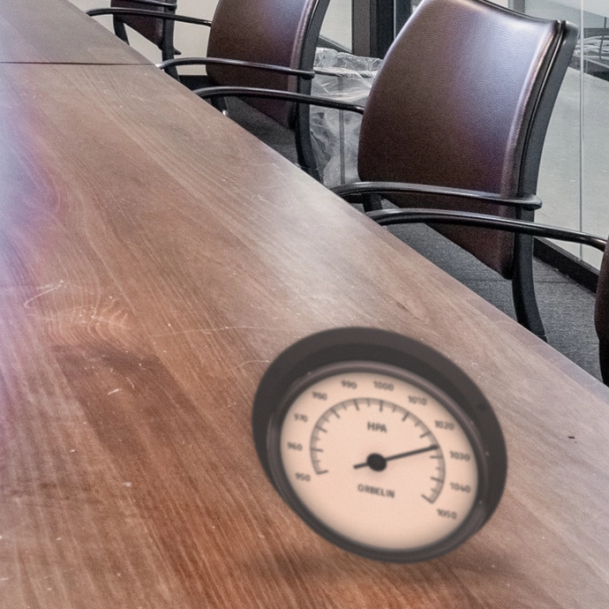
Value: 1025 hPa
